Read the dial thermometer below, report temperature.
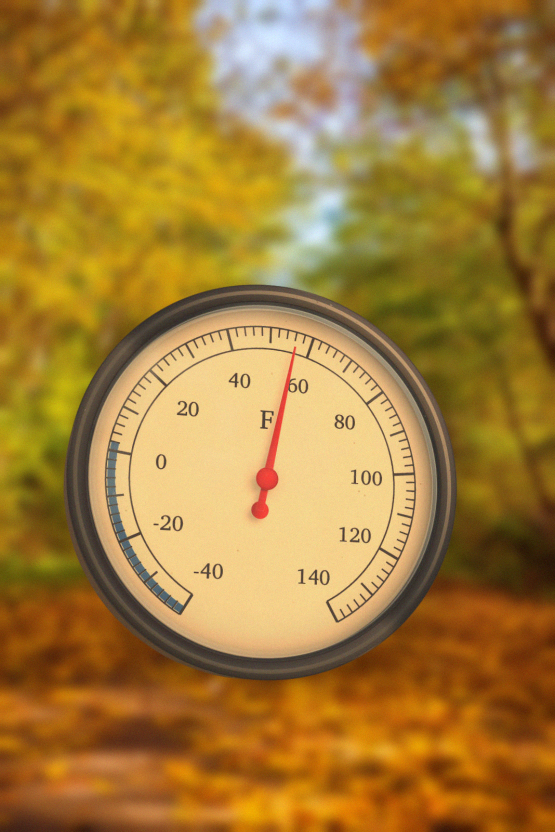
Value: 56 °F
